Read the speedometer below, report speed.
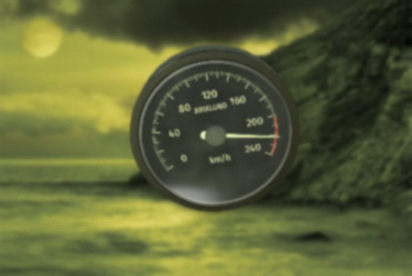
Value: 220 km/h
